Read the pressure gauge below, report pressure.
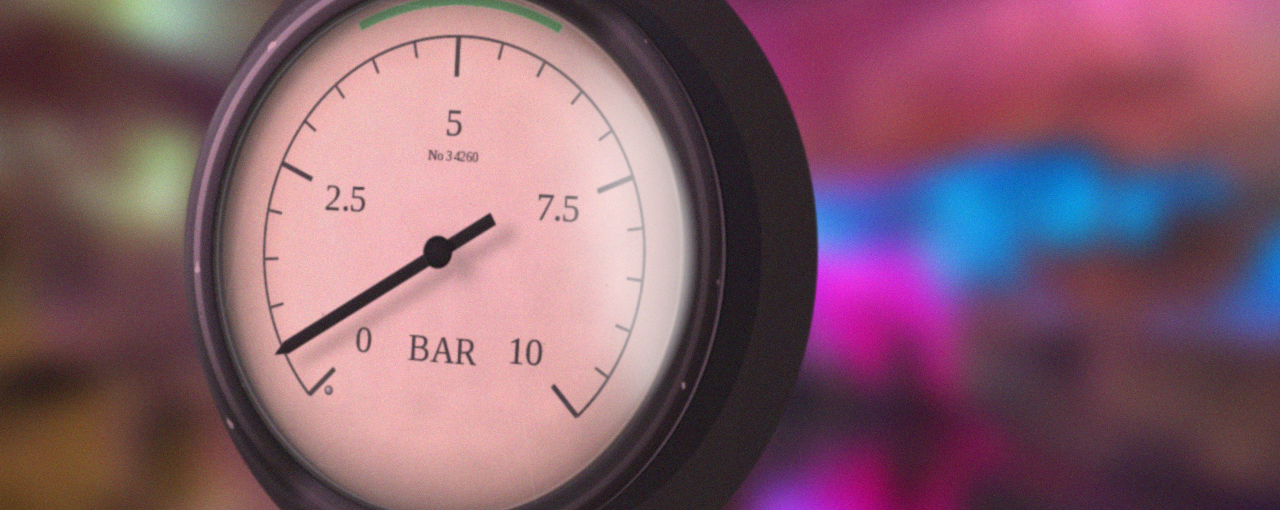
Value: 0.5 bar
